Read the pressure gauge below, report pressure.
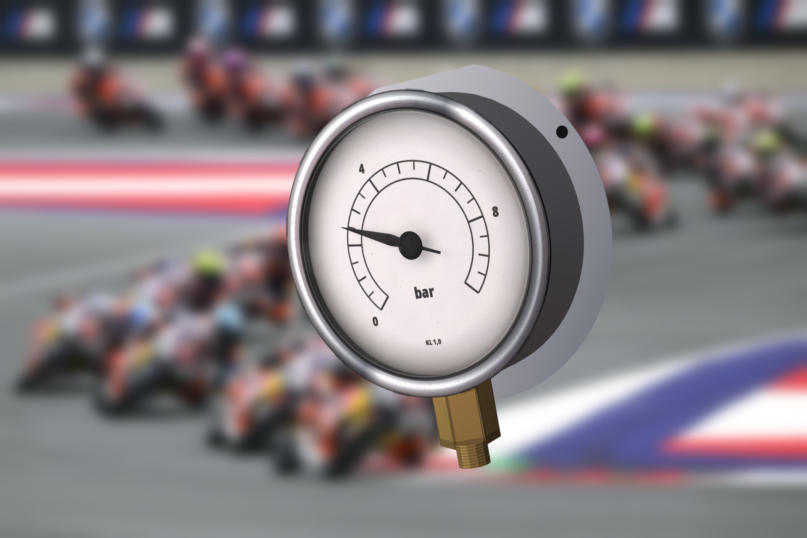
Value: 2.5 bar
